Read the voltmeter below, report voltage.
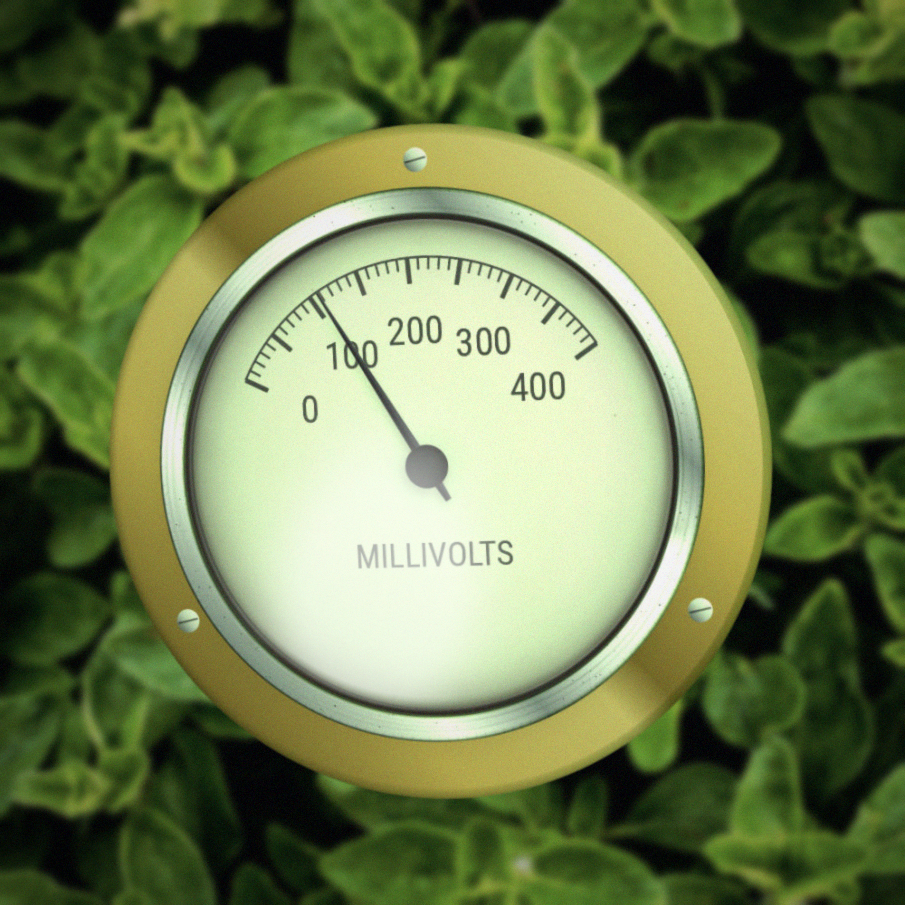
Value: 110 mV
